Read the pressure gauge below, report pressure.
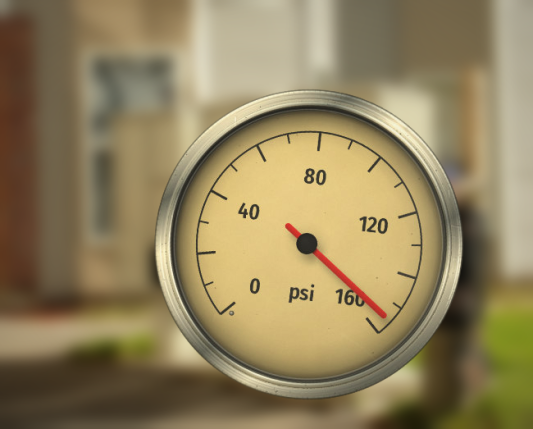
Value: 155 psi
